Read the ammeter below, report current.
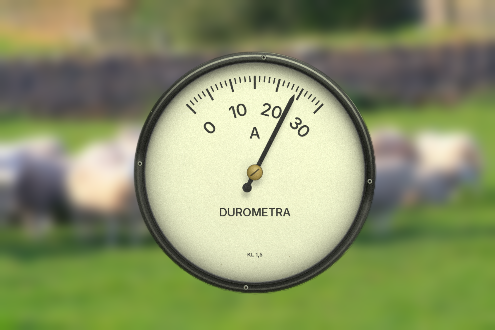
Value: 24 A
